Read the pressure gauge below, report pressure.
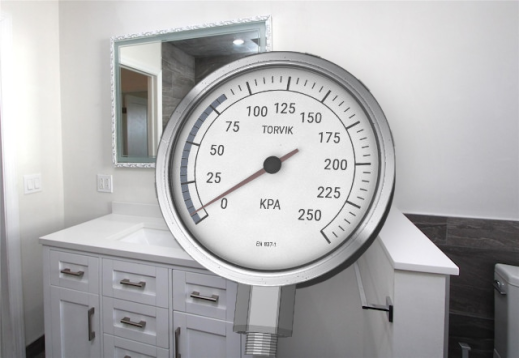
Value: 5 kPa
